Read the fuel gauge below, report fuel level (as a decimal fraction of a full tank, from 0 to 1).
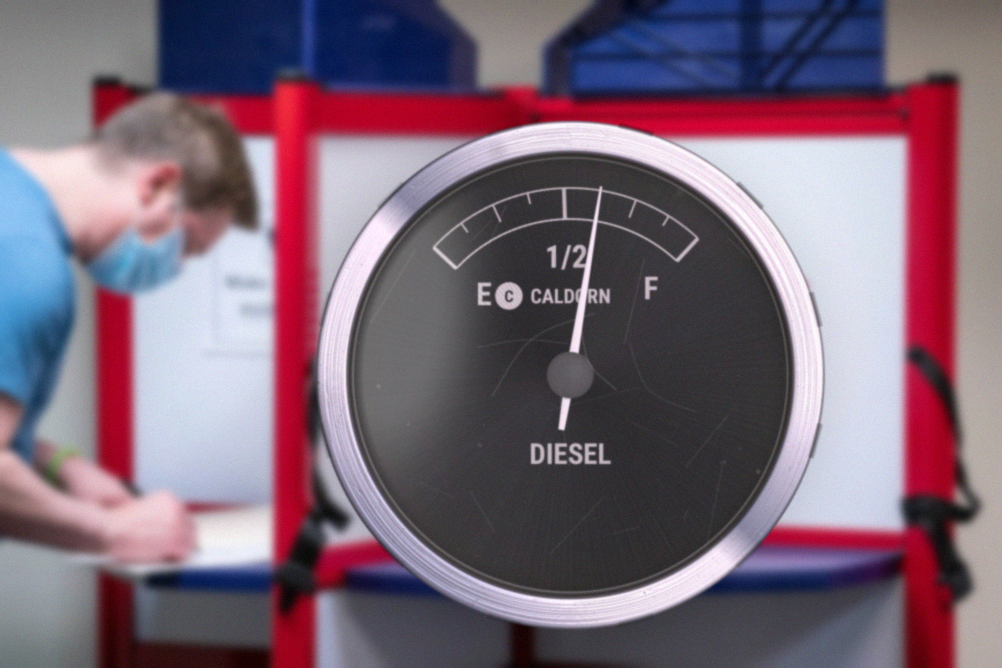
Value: 0.625
